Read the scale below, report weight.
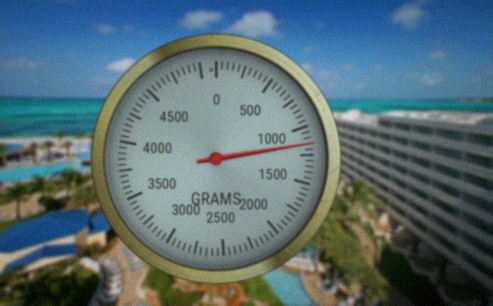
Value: 1150 g
